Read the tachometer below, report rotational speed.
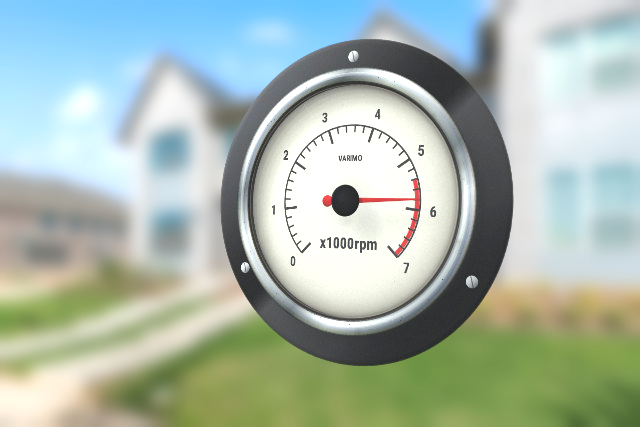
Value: 5800 rpm
